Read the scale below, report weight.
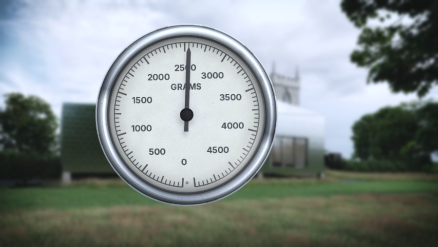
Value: 2550 g
